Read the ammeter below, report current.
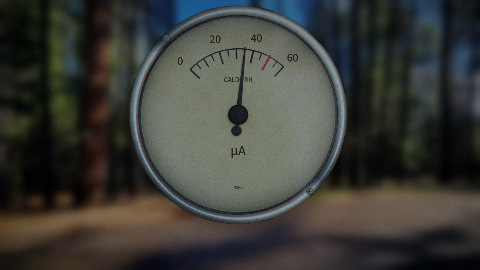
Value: 35 µA
